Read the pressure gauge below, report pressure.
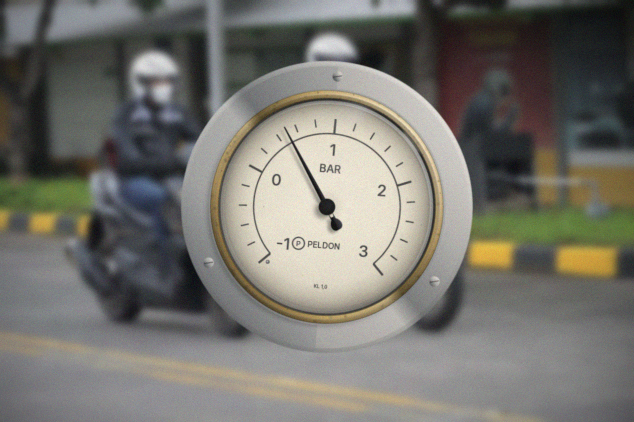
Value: 0.5 bar
